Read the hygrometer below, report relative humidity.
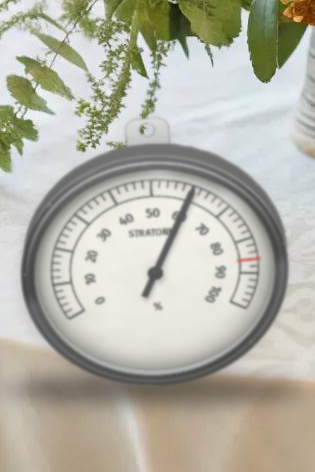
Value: 60 %
